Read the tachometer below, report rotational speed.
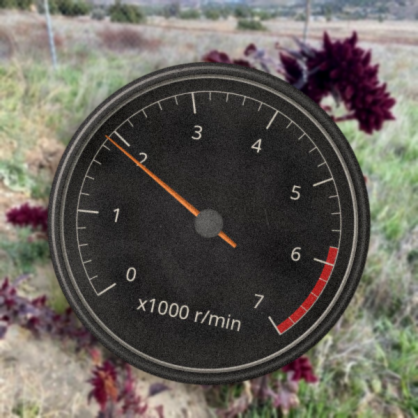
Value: 1900 rpm
